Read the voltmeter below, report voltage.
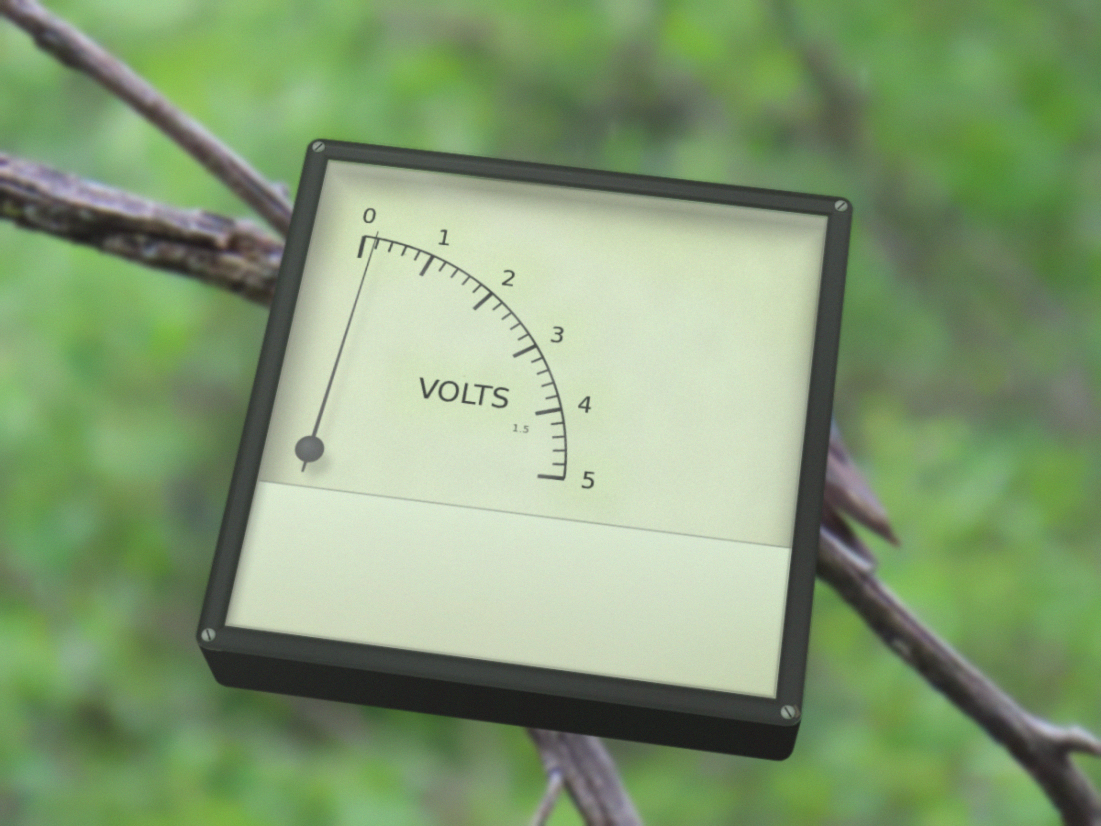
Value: 0.2 V
